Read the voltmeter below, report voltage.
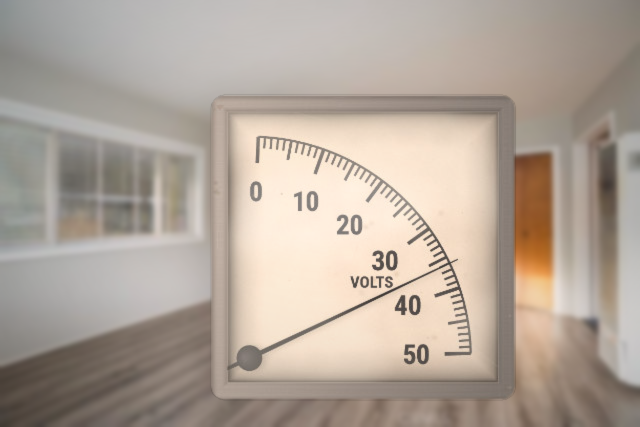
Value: 36 V
